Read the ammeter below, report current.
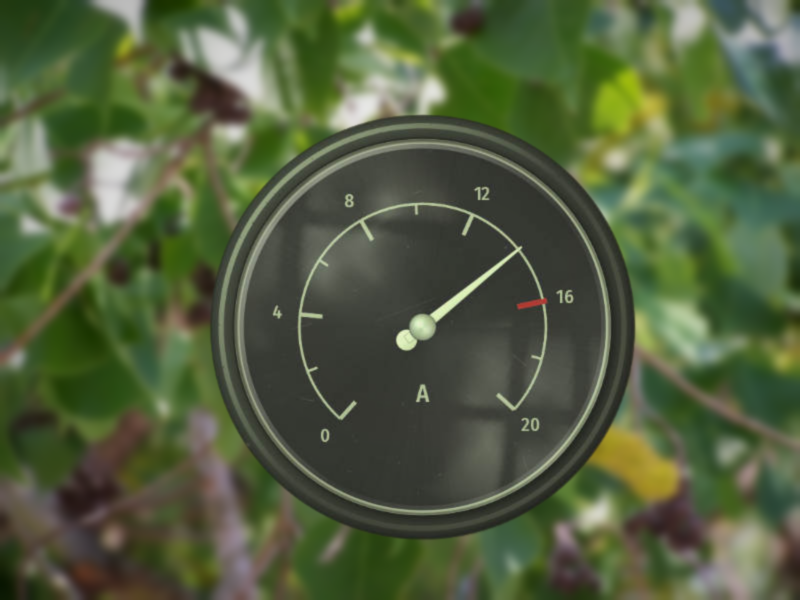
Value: 14 A
